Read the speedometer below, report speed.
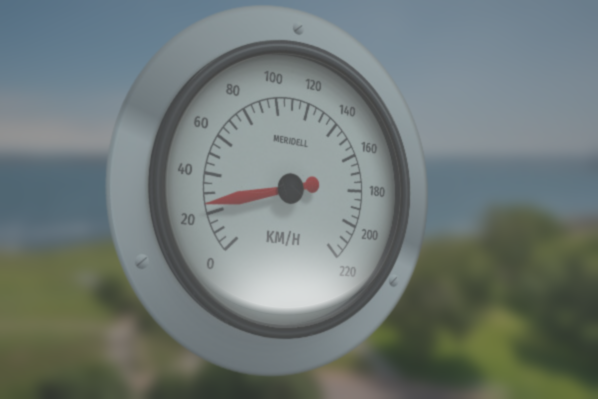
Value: 25 km/h
